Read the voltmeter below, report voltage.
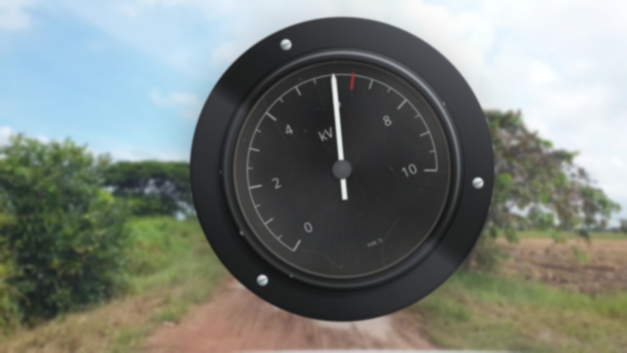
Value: 6 kV
